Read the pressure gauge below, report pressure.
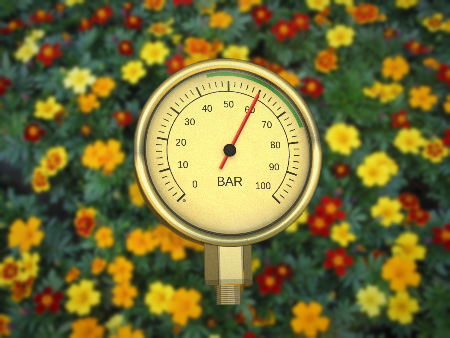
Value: 60 bar
